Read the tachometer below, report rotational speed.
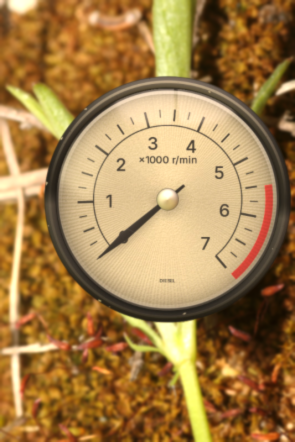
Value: 0 rpm
